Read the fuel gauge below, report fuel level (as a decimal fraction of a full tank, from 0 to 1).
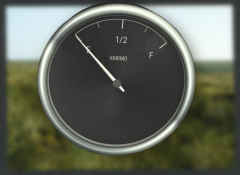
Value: 0
